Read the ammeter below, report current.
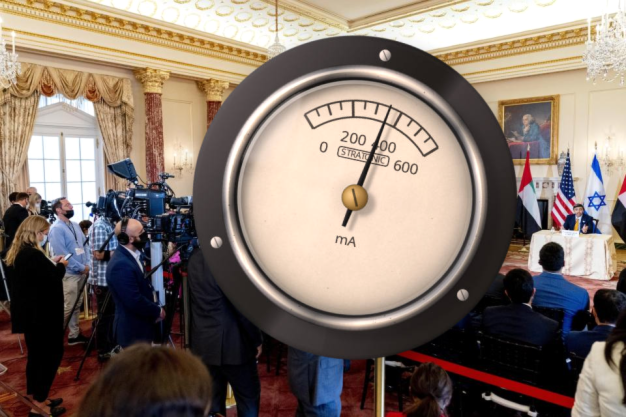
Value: 350 mA
